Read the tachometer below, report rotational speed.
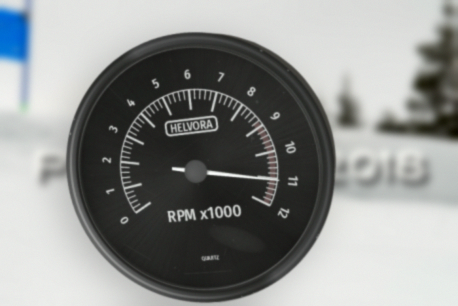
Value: 11000 rpm
